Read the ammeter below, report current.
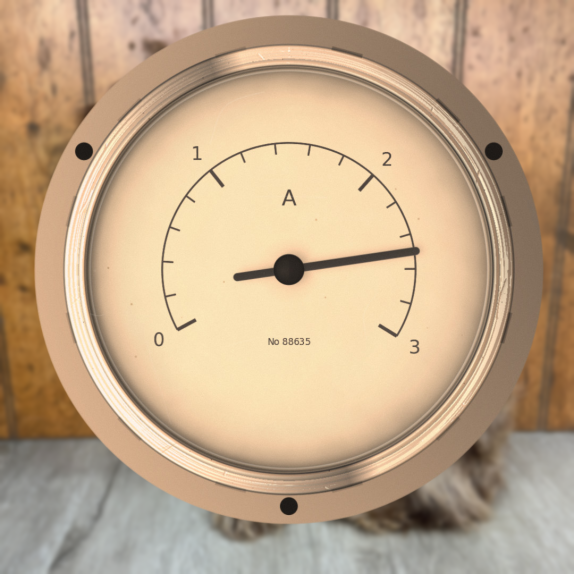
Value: 2.5 A
